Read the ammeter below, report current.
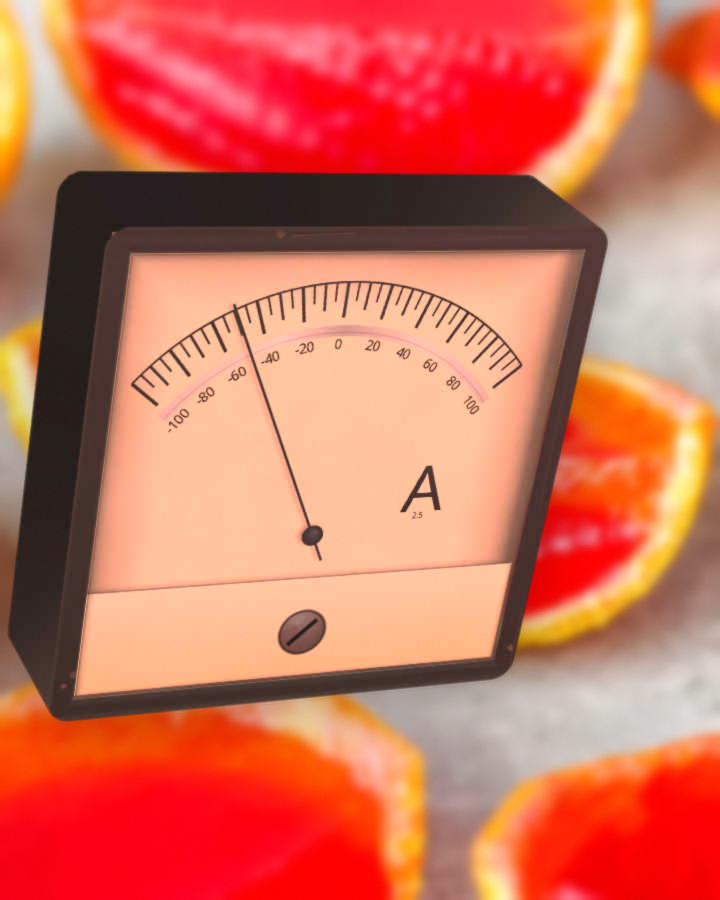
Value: -50 A
